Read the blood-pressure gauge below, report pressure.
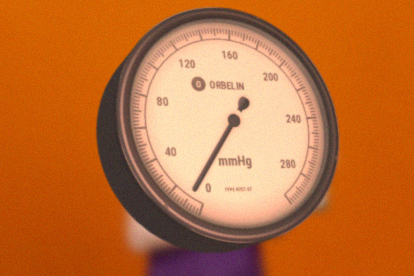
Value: 10 mmHg
